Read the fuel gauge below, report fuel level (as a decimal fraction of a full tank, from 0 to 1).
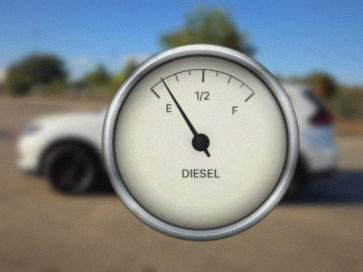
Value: 0.125
